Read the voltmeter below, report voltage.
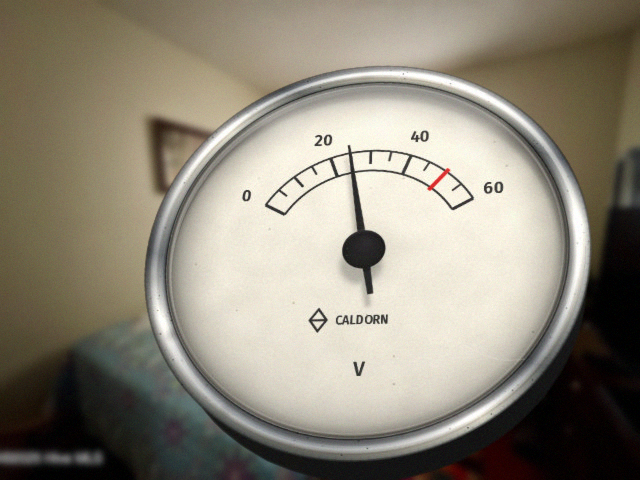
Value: 25 V
